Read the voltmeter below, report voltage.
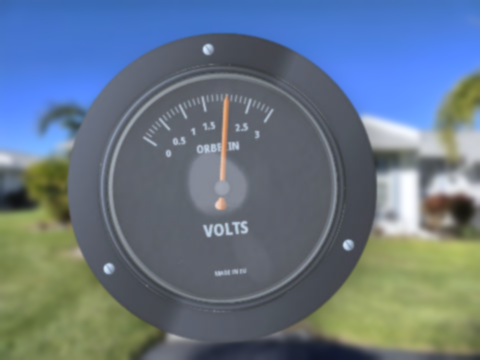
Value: 2 V
